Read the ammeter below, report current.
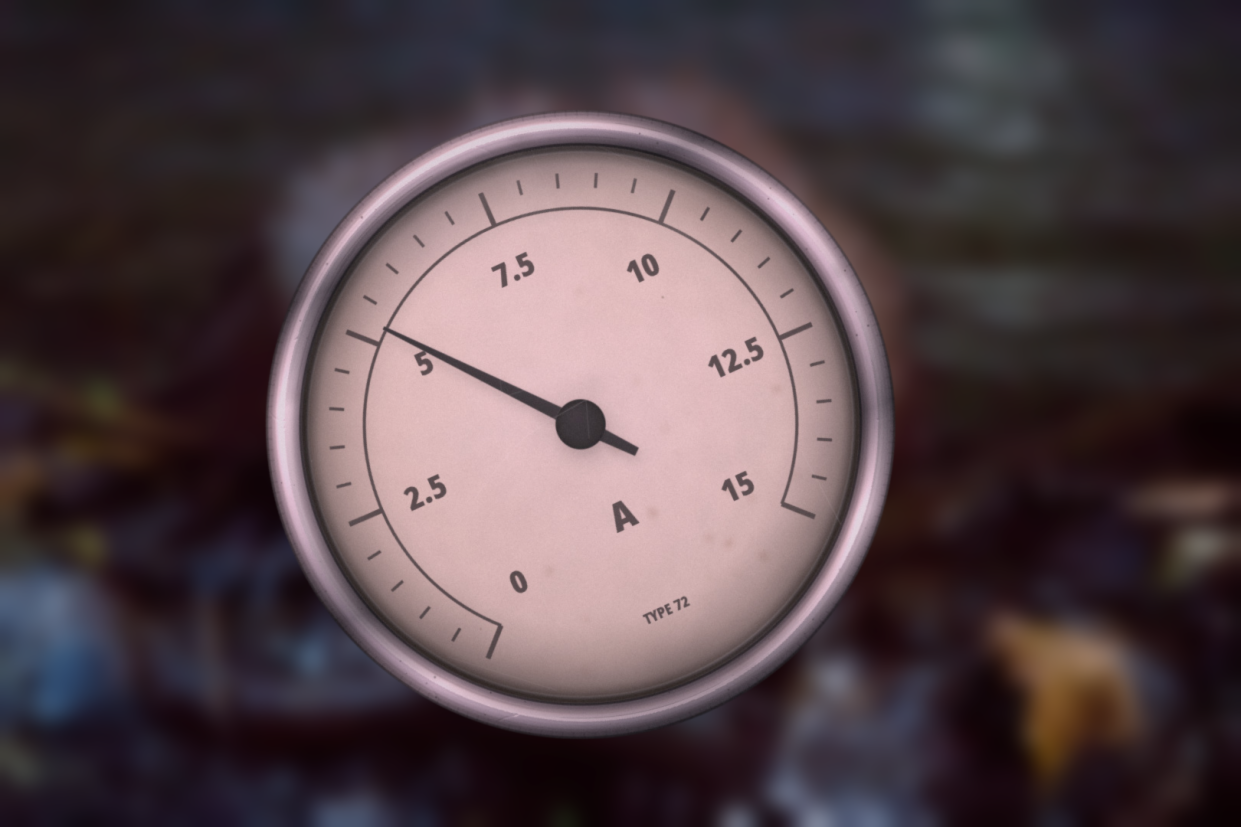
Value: 5.25 A
